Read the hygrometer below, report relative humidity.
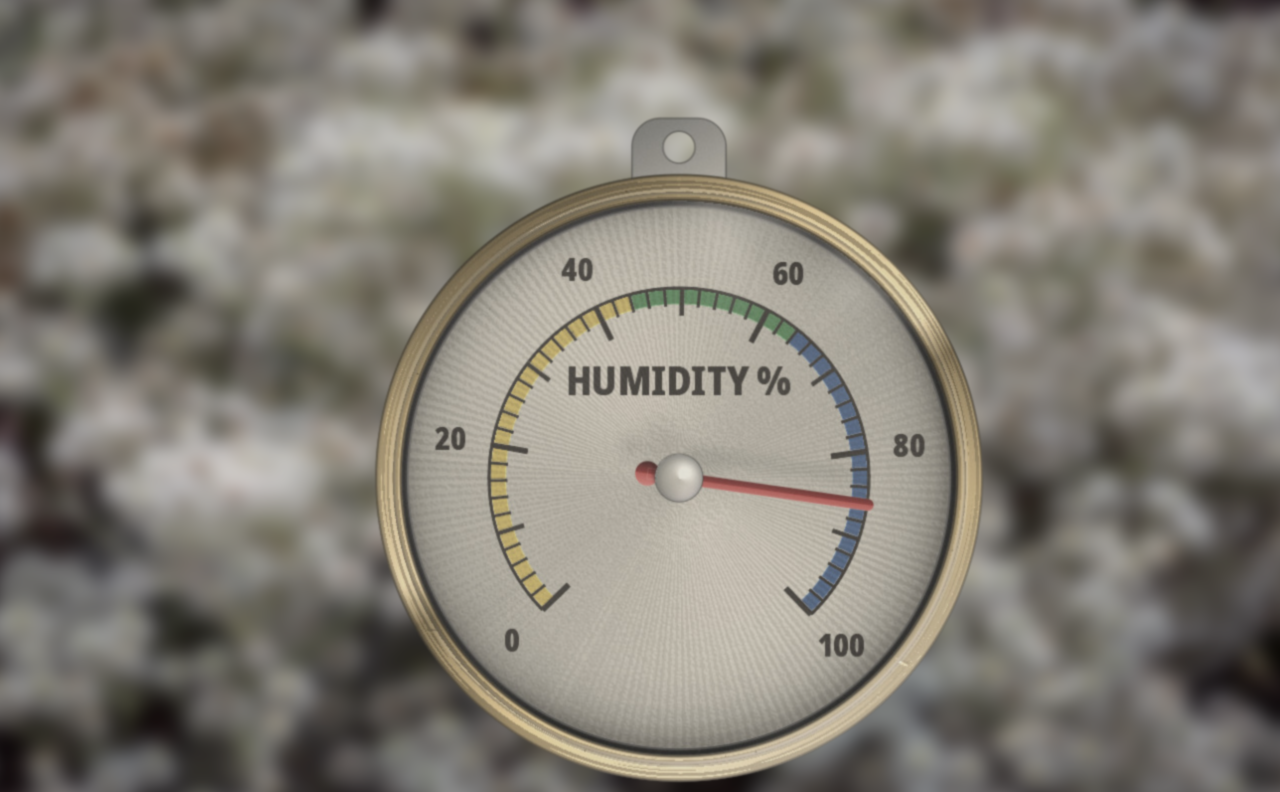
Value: 86 %
